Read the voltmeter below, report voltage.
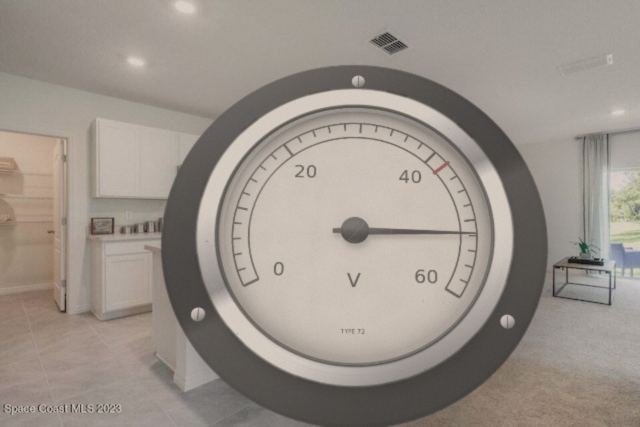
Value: 52 V
